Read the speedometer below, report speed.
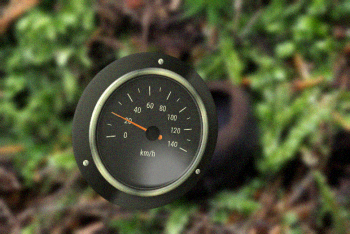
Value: 20 km/h
